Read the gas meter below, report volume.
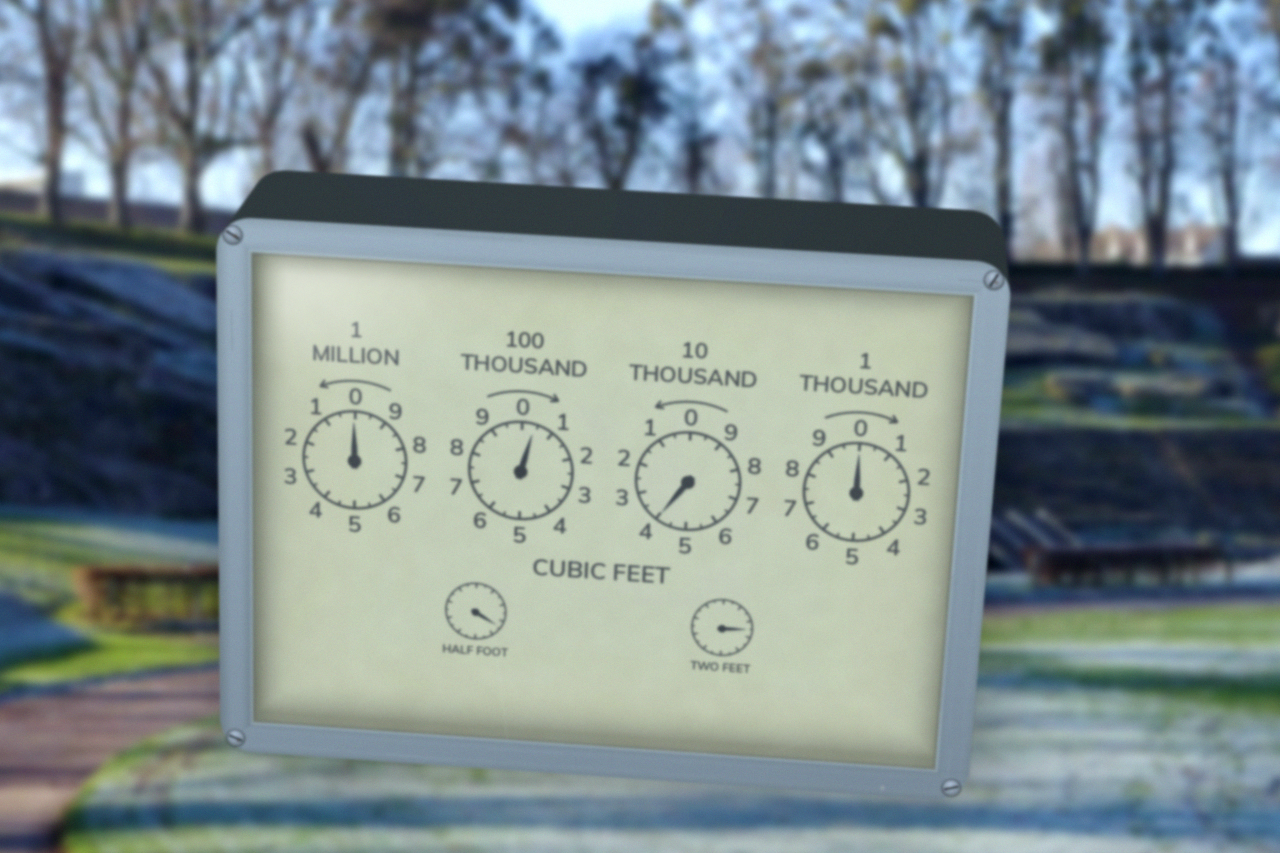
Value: 4000 ft³
